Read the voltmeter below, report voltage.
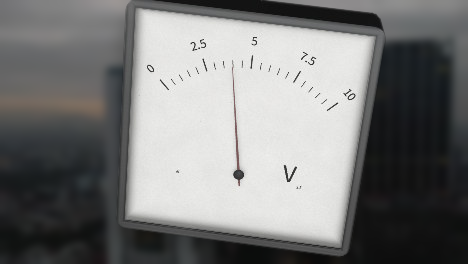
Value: 4 V
